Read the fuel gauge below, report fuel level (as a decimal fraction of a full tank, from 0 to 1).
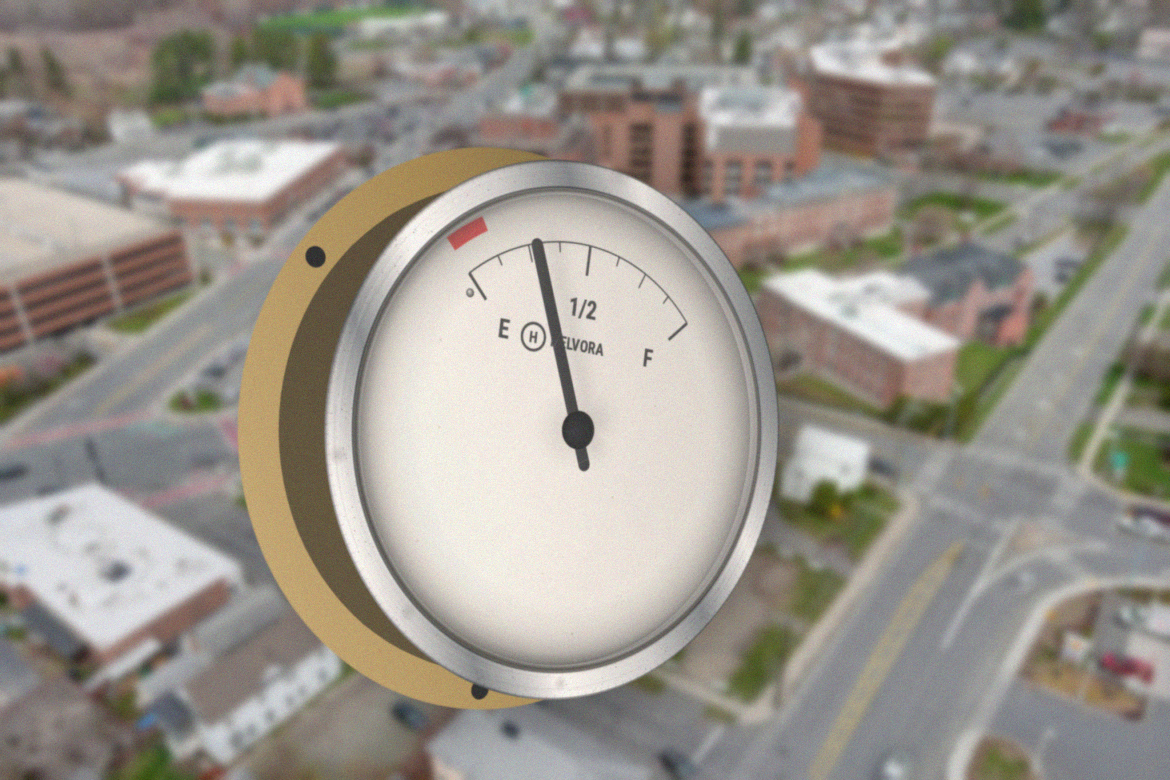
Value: 0.25
